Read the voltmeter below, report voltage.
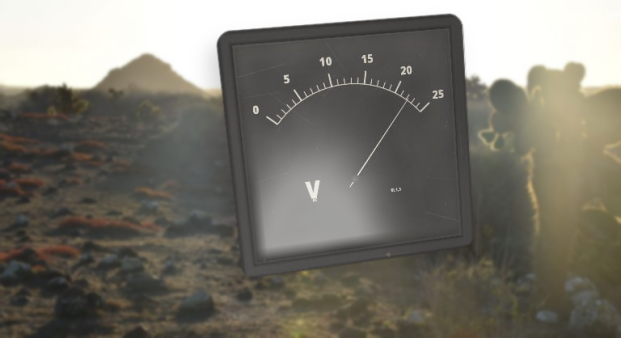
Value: 22 V
